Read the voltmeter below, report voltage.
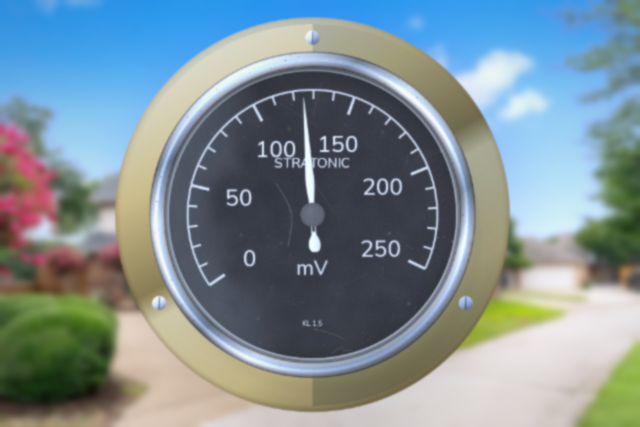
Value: 125 mV
